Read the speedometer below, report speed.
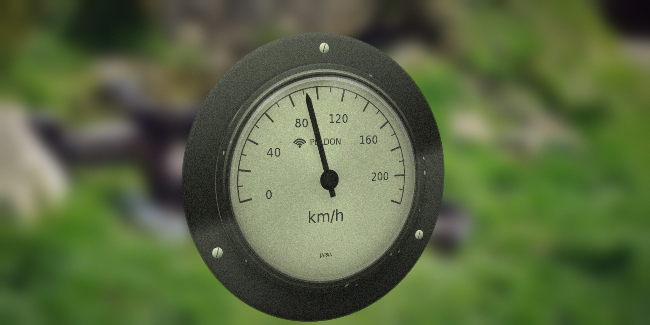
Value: 90 km/h
